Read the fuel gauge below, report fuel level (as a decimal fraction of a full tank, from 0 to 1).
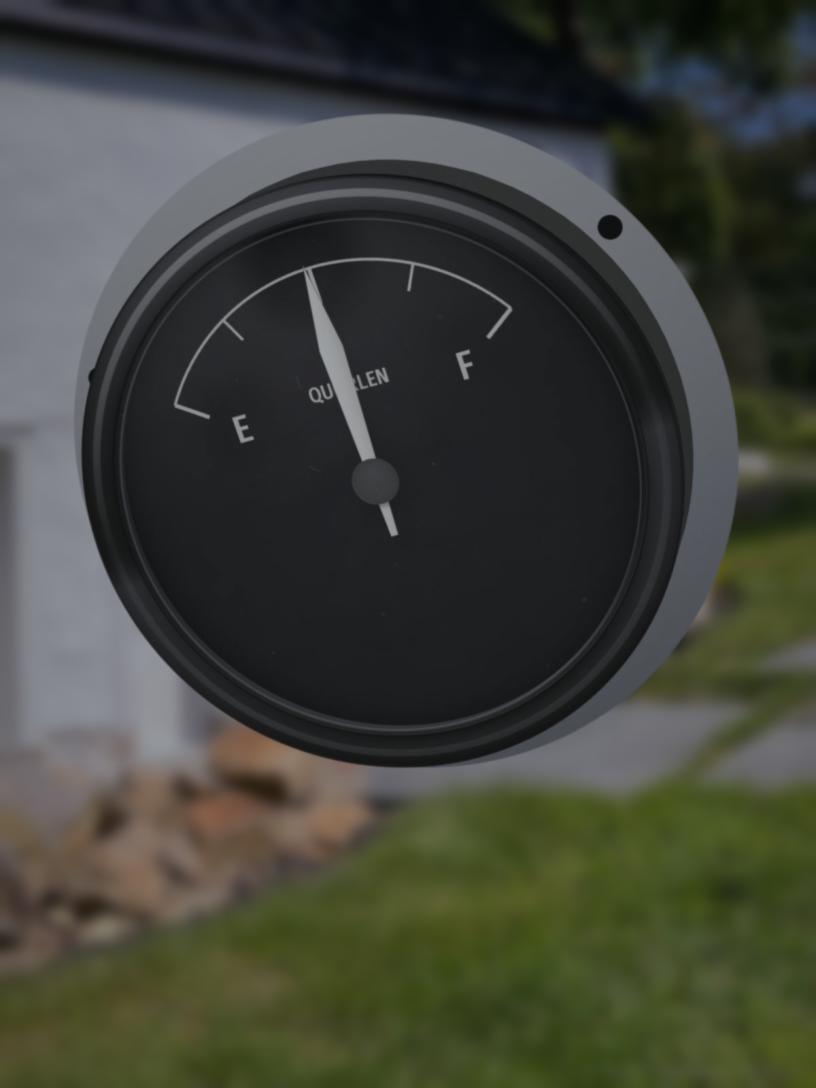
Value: 0.5
